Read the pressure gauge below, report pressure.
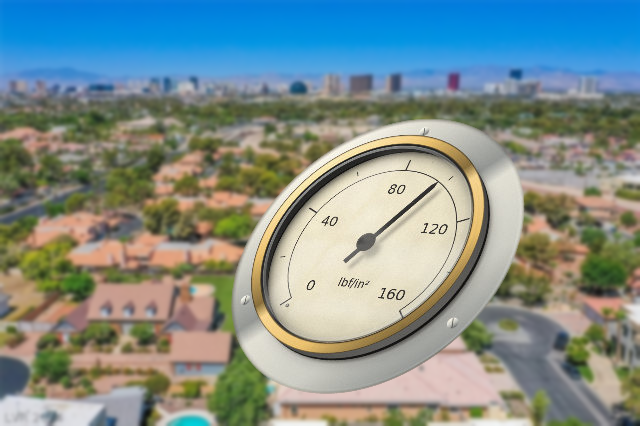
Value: 100 psi
